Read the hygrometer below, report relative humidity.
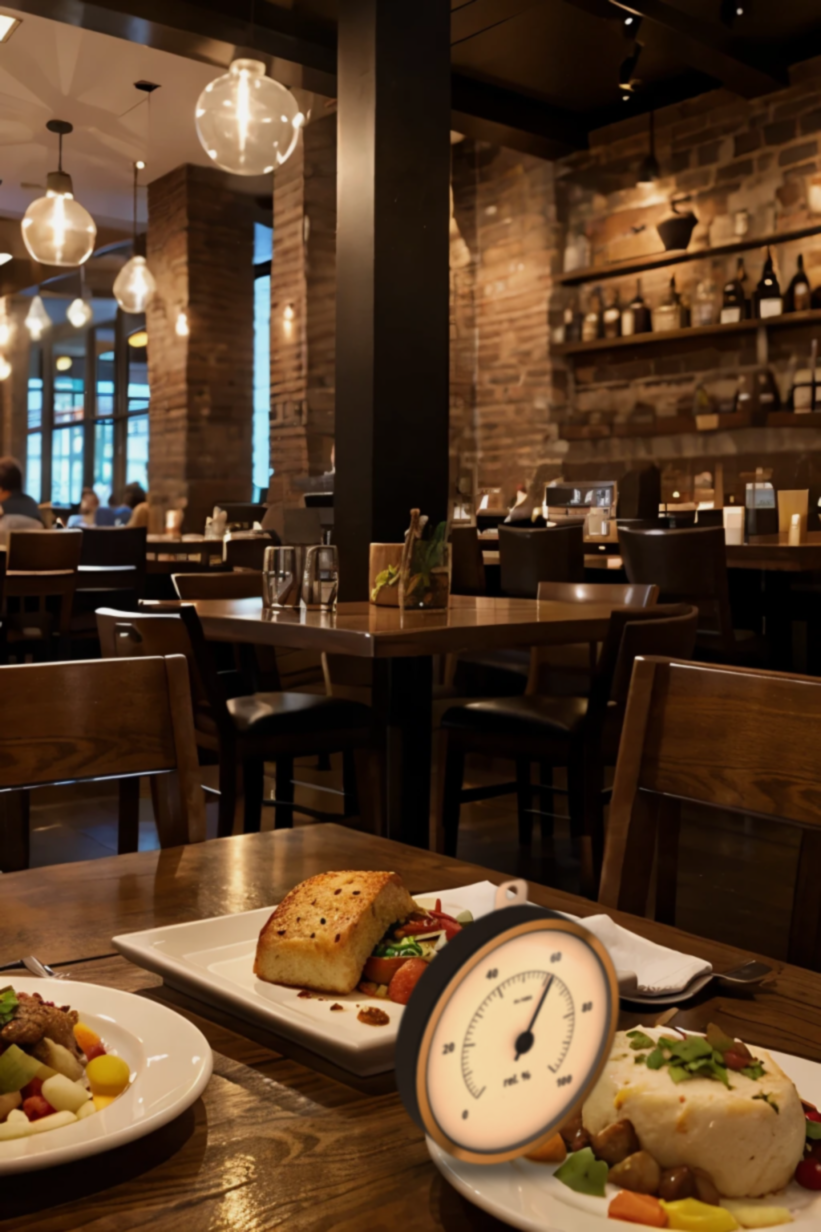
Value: 60 %
